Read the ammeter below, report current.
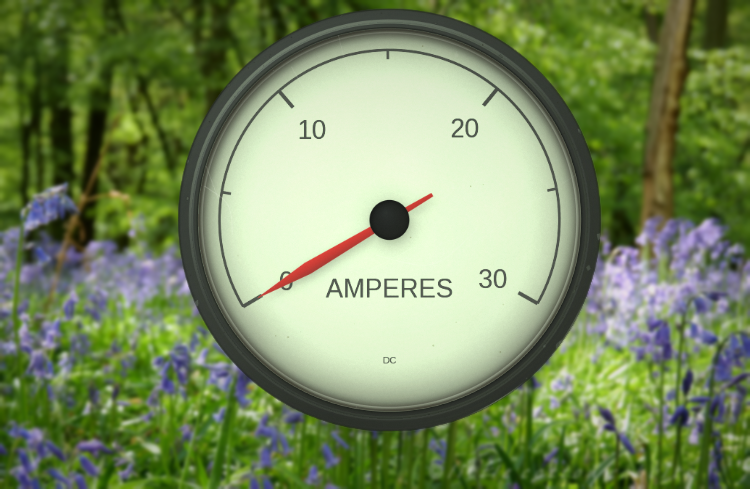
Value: 0 A
